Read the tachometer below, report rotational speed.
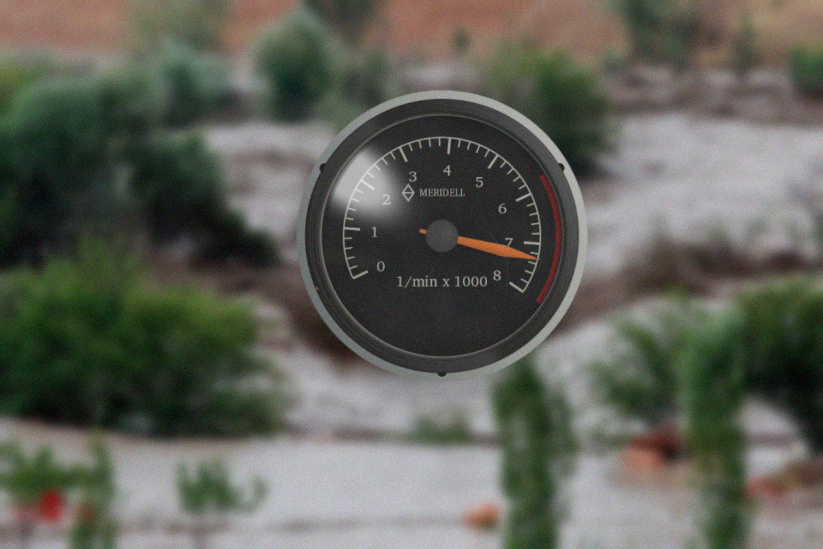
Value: 7300 rpm
